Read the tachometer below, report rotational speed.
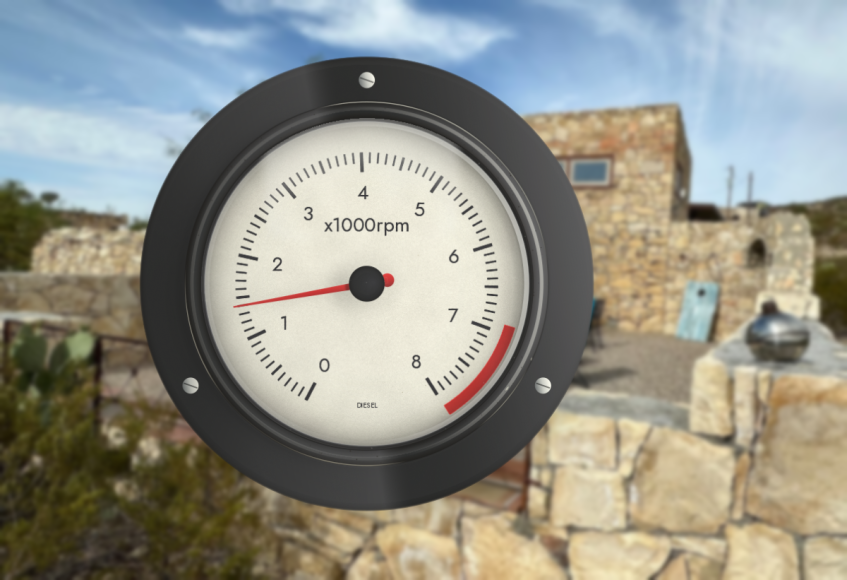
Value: 1400 rpm
